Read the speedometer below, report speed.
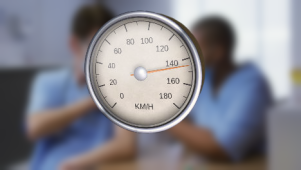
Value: 145 km/h
